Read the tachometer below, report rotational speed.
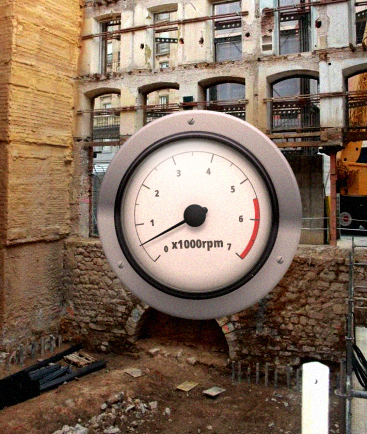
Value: 500 rpm
